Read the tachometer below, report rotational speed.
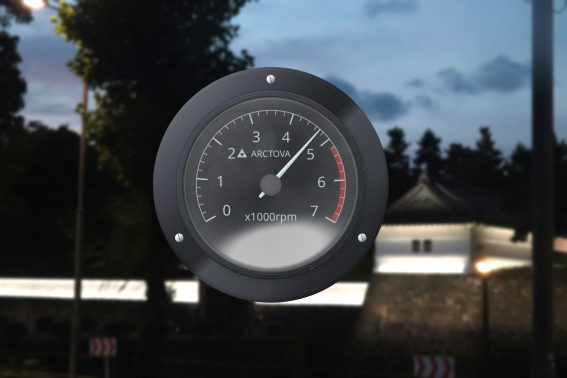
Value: 4700 rpm
